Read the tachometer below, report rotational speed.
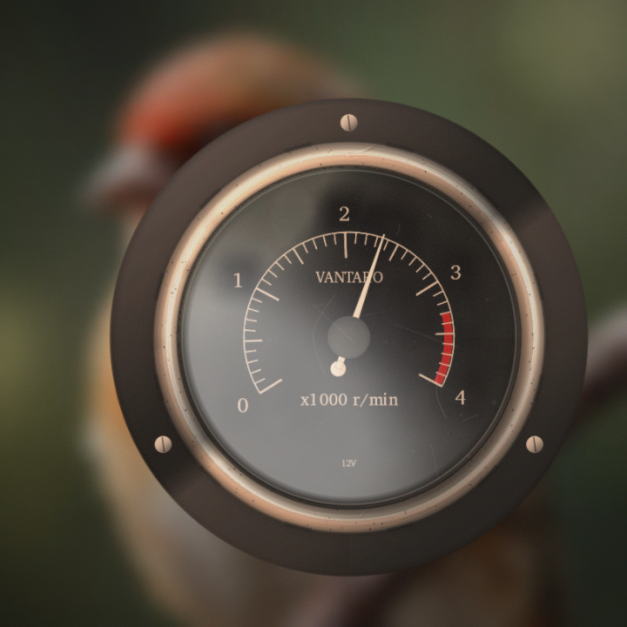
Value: 2350 rpm
